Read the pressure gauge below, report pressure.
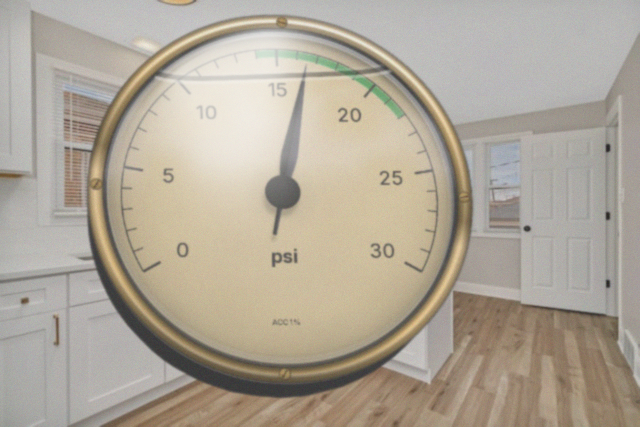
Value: 16.5 psi
